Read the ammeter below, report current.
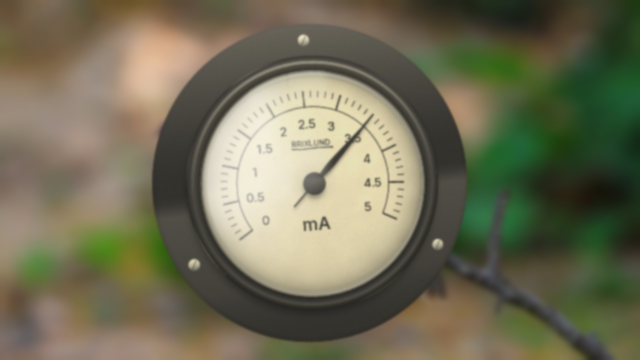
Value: 3.5 mA
